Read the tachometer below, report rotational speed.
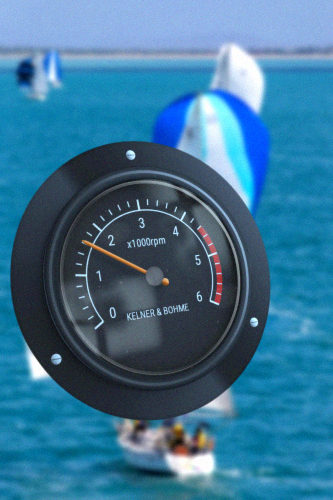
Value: 1600 rpm
